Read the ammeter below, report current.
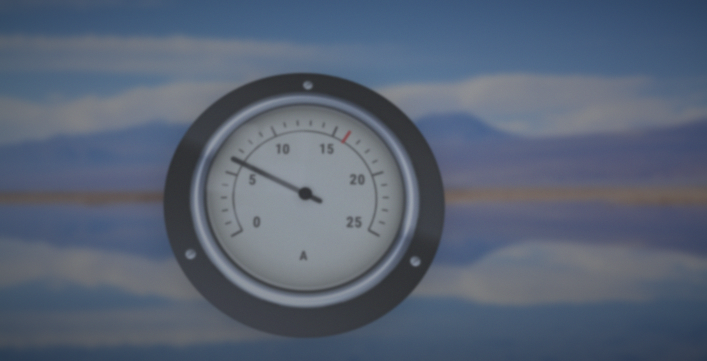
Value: 6 A
